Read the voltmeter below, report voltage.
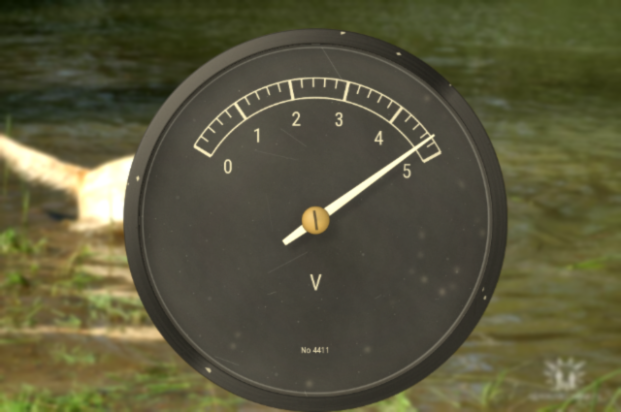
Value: 4.7 V
